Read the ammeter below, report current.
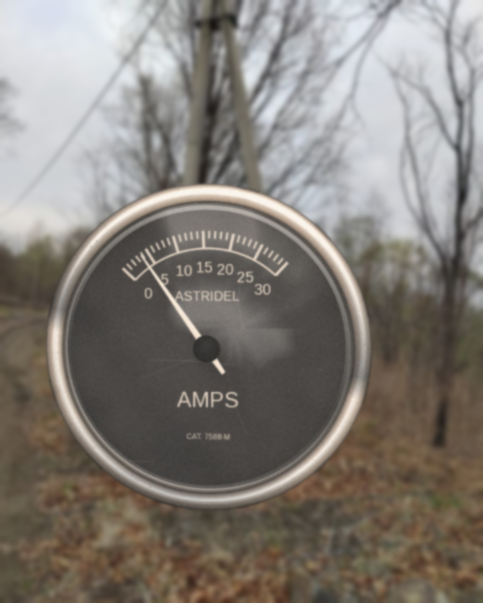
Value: 4 A
